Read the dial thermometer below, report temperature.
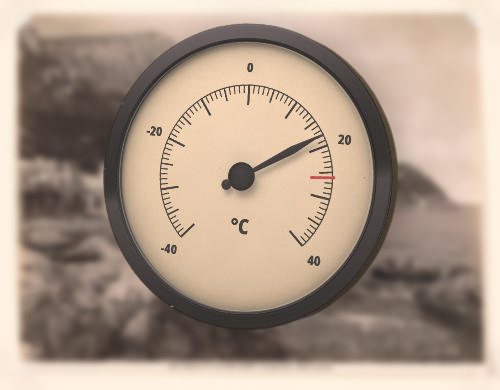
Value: 18 °C
